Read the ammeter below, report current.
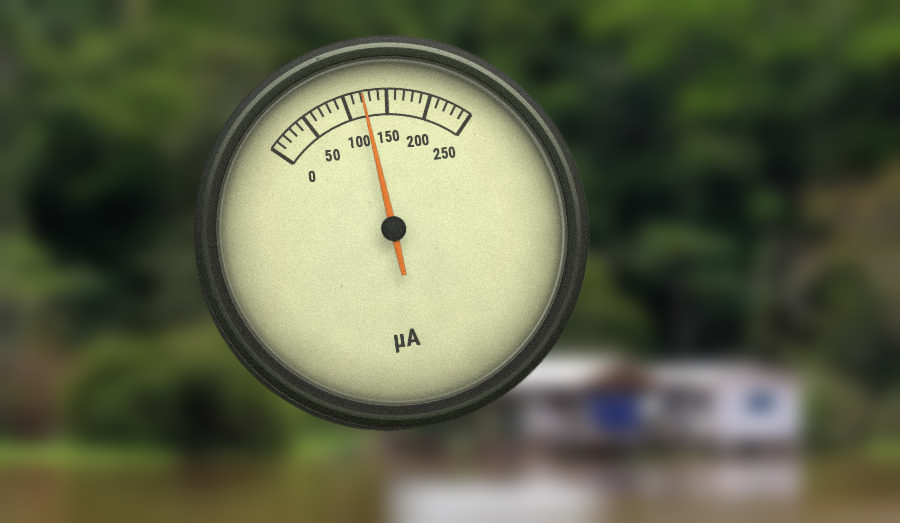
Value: 120 µA
